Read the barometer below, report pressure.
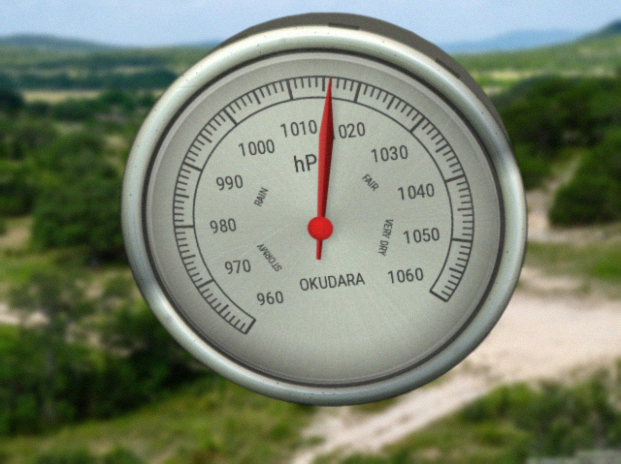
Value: 1016 hPa
